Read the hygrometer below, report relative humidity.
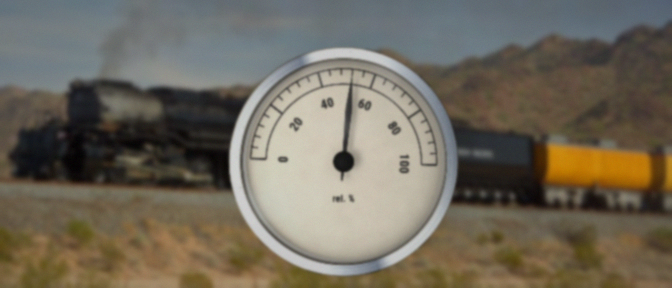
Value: 52 %
